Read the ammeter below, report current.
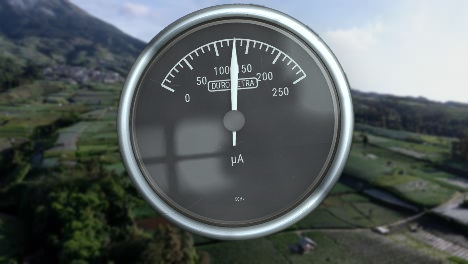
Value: 130 µA
